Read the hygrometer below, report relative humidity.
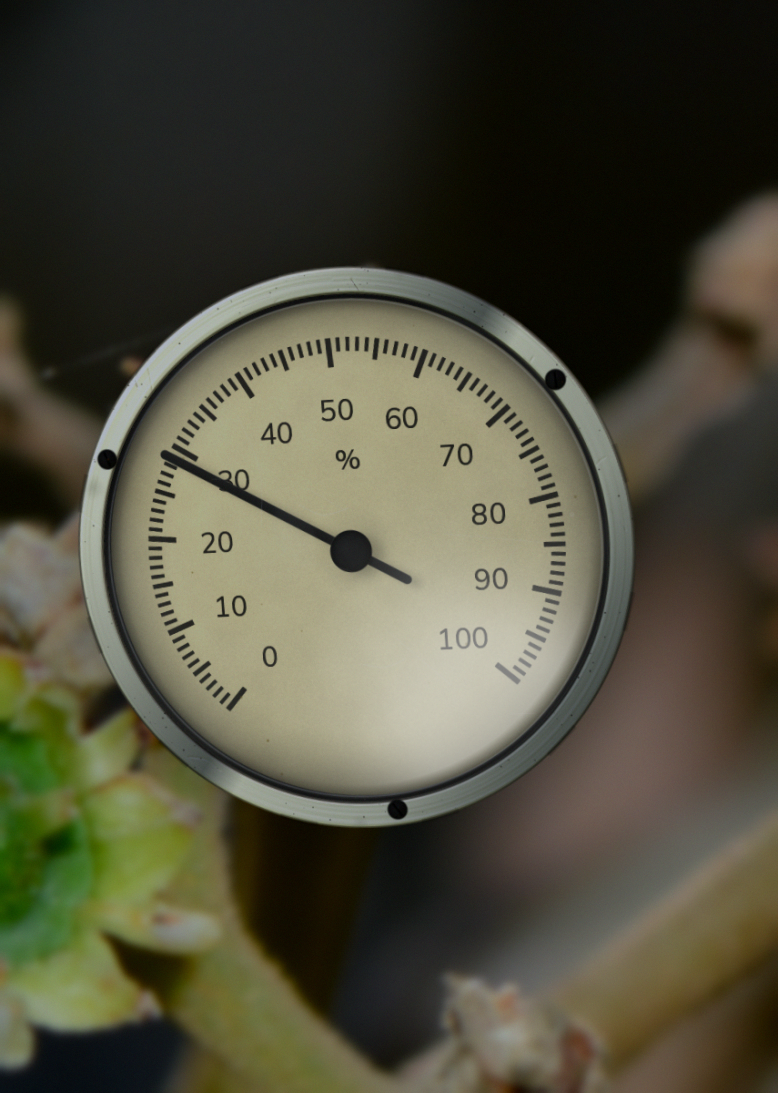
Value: 29 %
